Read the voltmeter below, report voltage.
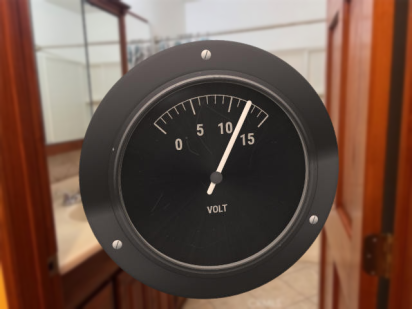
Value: 12 V
